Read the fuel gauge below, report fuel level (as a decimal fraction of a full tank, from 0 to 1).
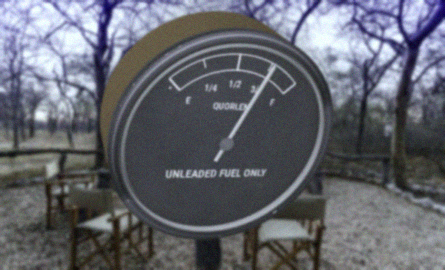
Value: 0.75
